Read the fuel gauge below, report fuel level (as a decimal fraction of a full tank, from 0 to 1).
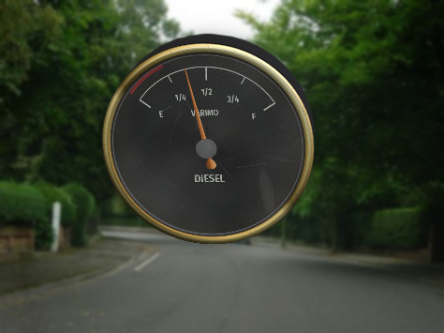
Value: 0.375
